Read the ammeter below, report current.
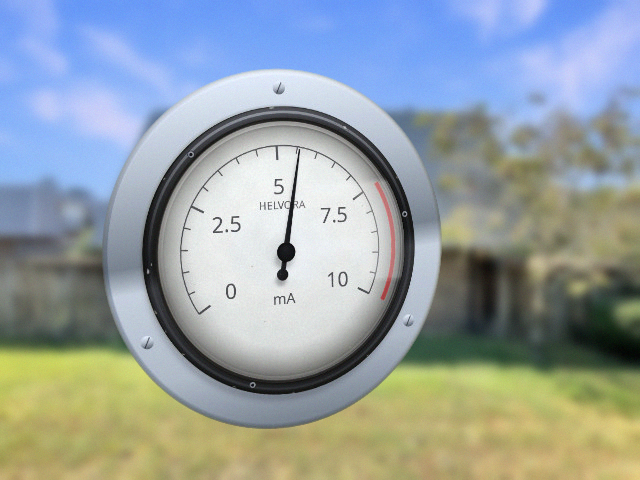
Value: 5.5 mA
